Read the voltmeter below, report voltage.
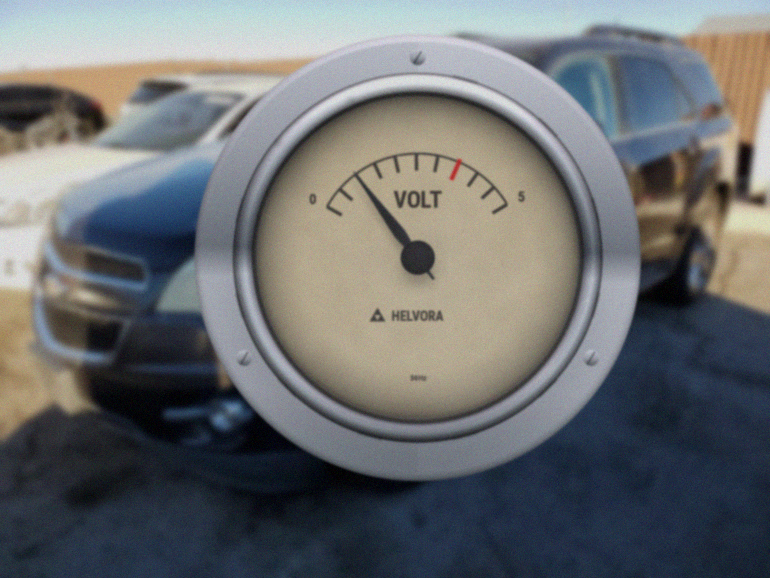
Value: 1 V
